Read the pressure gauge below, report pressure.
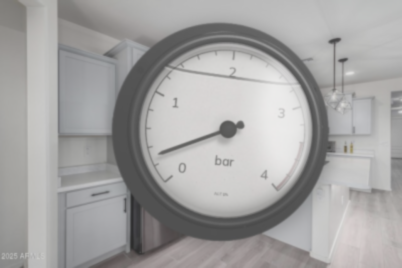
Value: 0.3 bar
